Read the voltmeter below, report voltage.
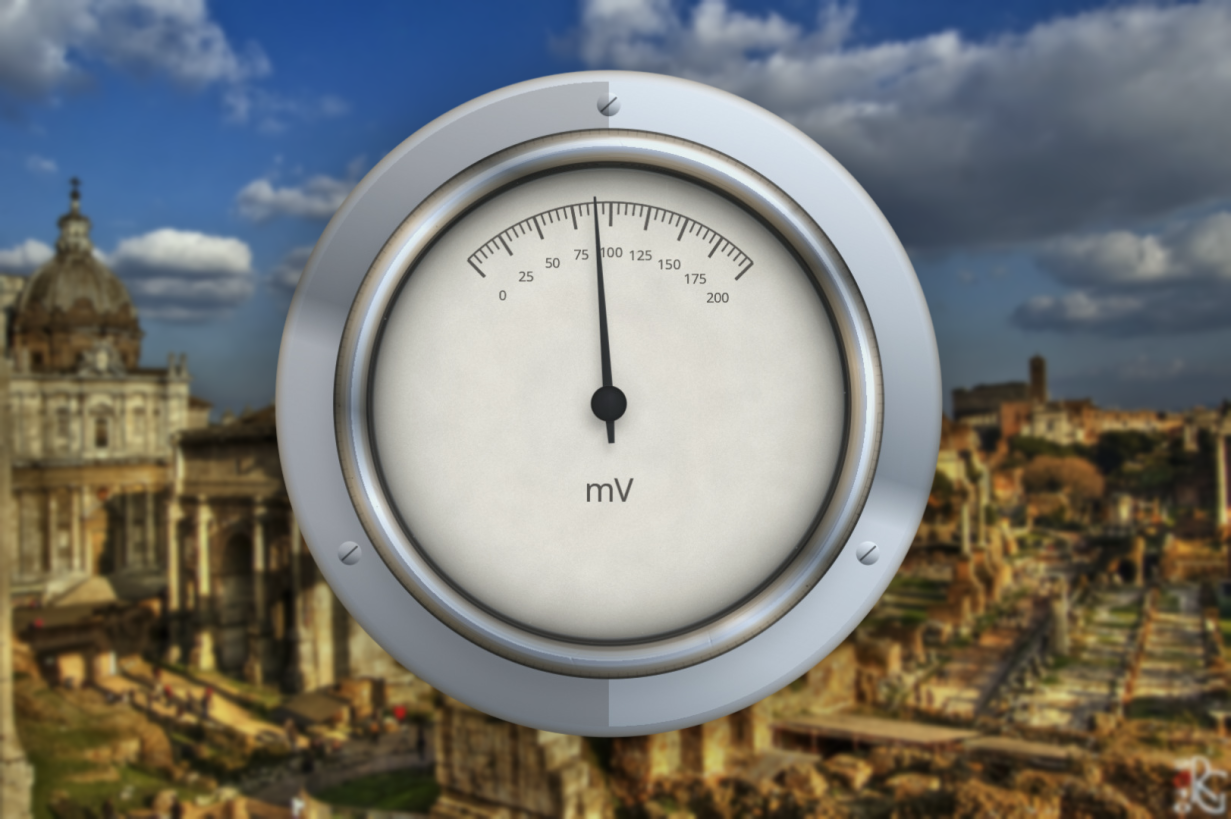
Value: 90 mV
